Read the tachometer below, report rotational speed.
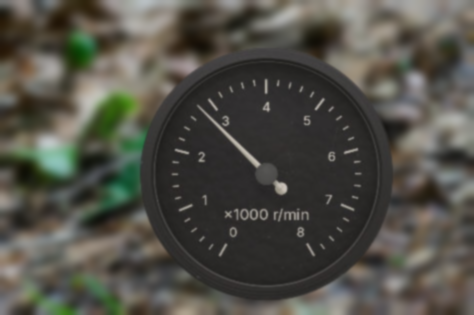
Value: 2800 rpm
